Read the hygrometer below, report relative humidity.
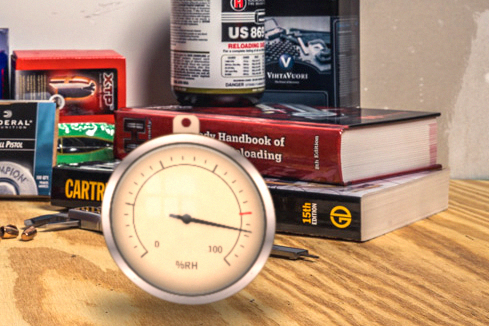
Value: 86 %
